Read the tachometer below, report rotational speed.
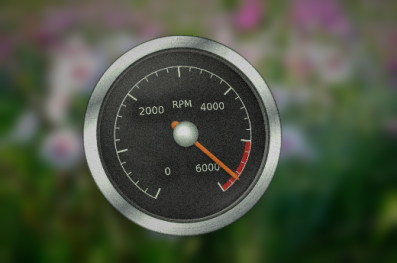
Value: 5700 rpm
